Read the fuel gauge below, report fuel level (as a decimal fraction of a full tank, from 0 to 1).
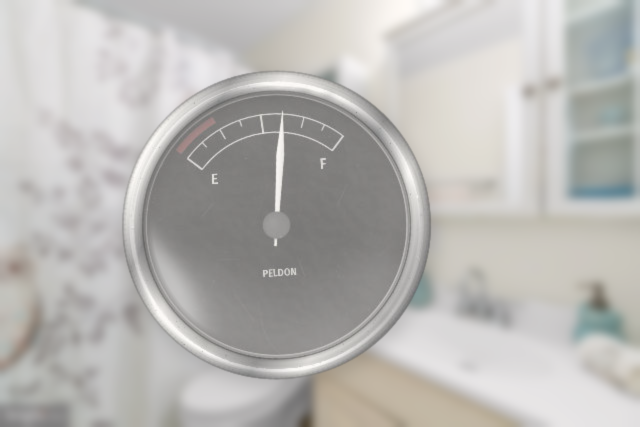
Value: 0.625
